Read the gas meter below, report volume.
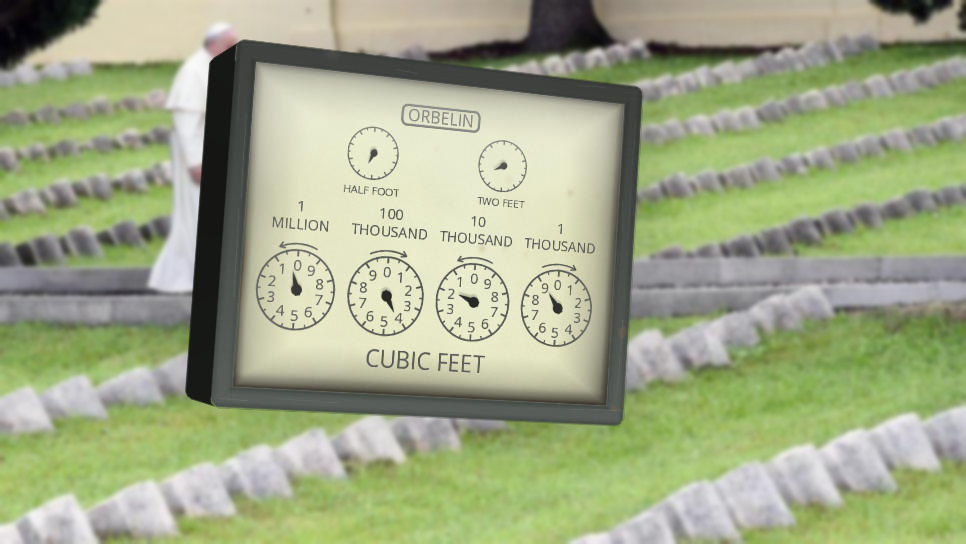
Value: 41900 ft³
